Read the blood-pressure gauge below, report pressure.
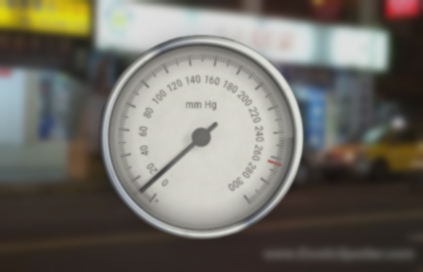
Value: 10 mmHg
